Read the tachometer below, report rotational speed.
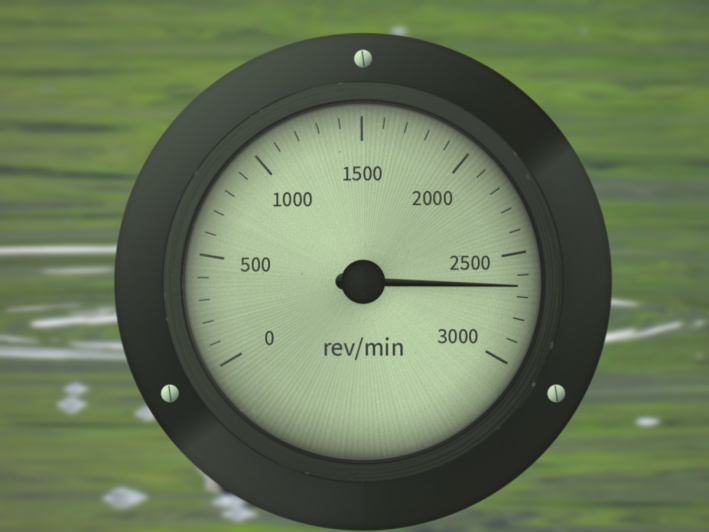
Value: 2650 rpm
